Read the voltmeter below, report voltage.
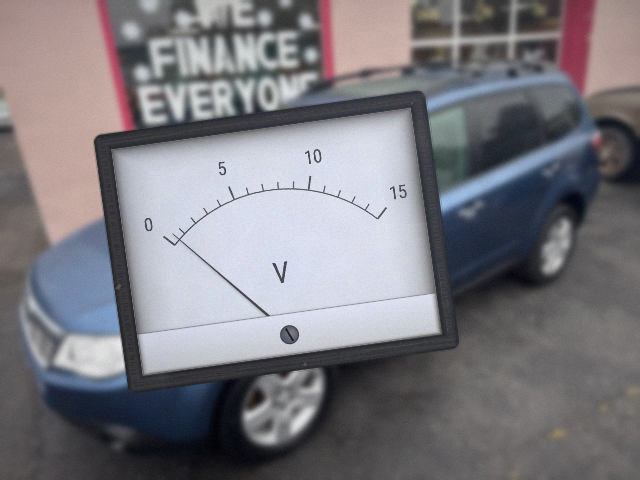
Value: 0.5 V
